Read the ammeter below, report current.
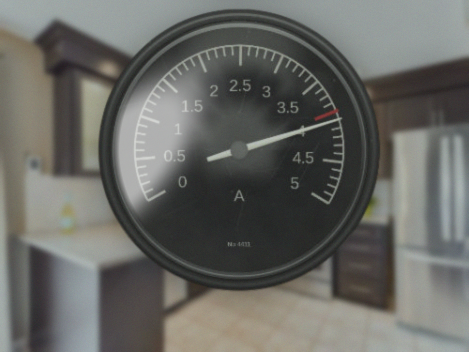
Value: 4 A
